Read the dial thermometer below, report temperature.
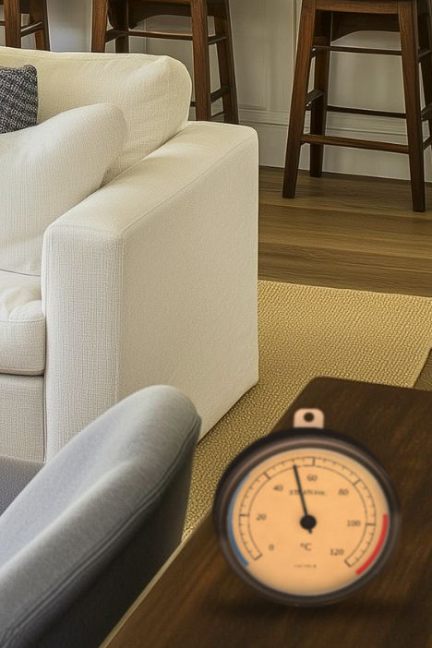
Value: 52 °C
